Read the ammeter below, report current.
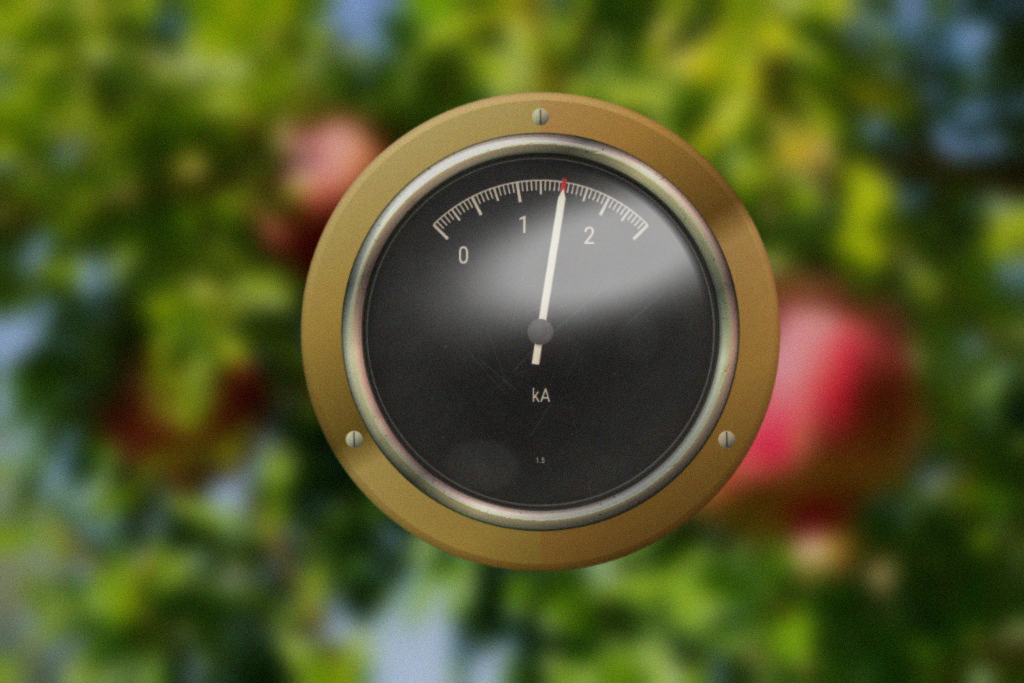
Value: 1.5 kA
